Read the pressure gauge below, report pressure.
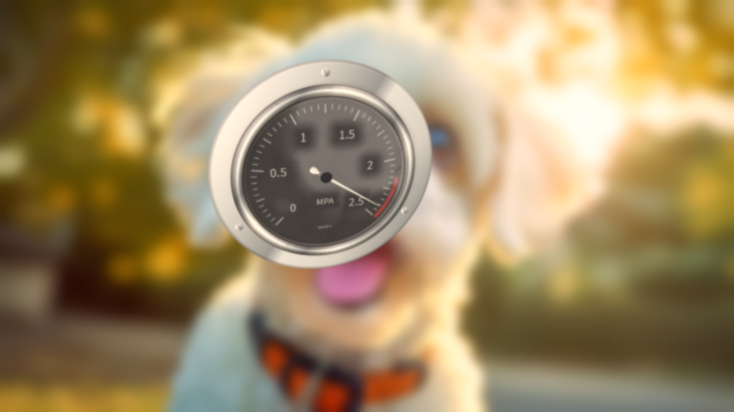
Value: 2.4 MPa
